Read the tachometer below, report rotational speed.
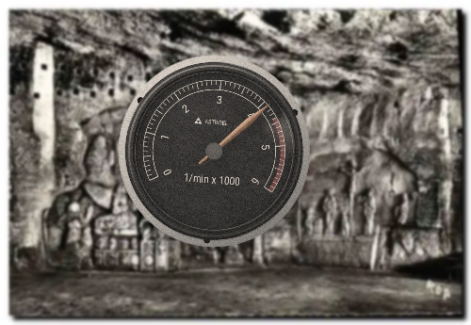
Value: 4100 rpm
